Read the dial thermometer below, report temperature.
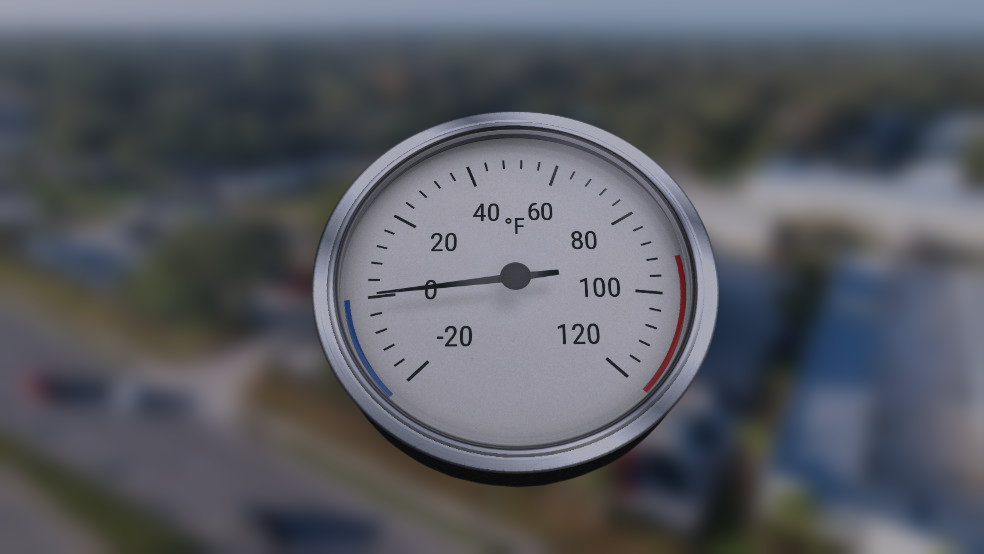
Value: 0 °F
